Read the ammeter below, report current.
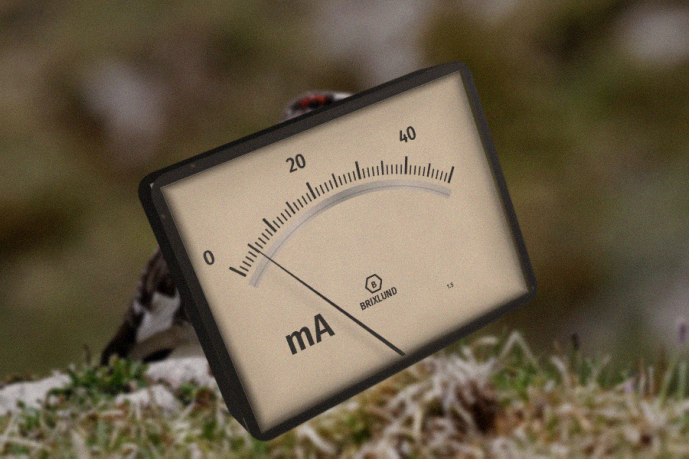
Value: 5 mA
